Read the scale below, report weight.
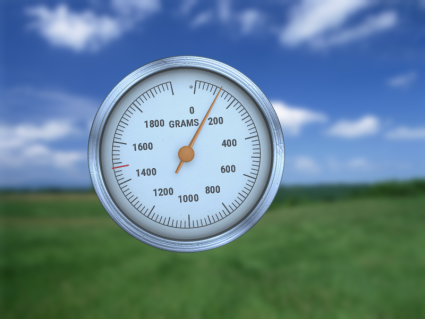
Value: 120 g
